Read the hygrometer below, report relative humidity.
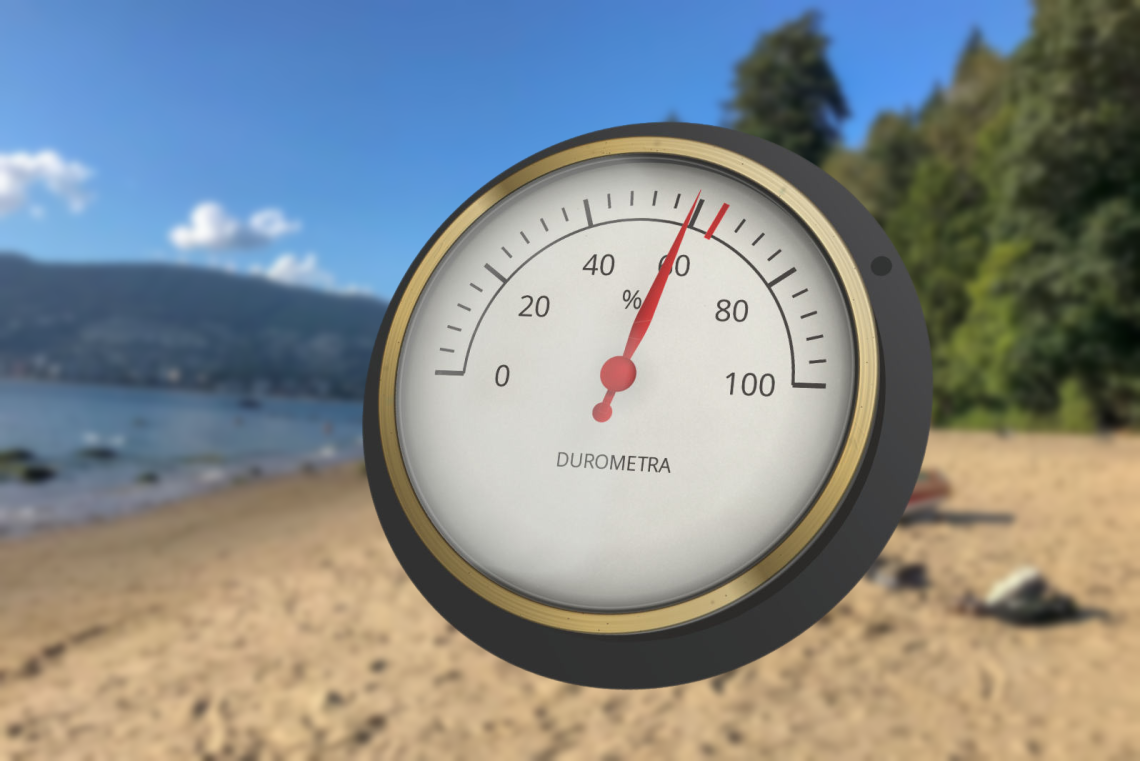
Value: 60 %
